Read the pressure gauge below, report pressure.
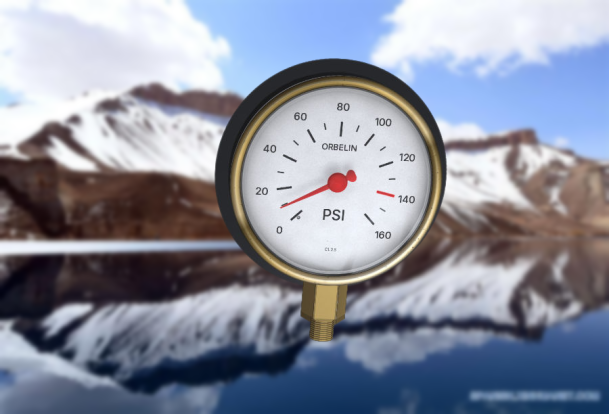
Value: 10 psi
